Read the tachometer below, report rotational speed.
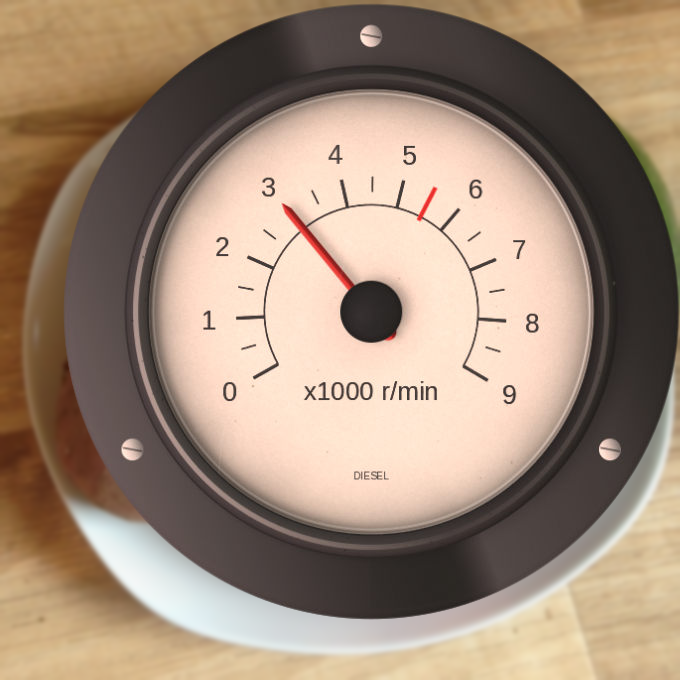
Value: 3000 rpm
